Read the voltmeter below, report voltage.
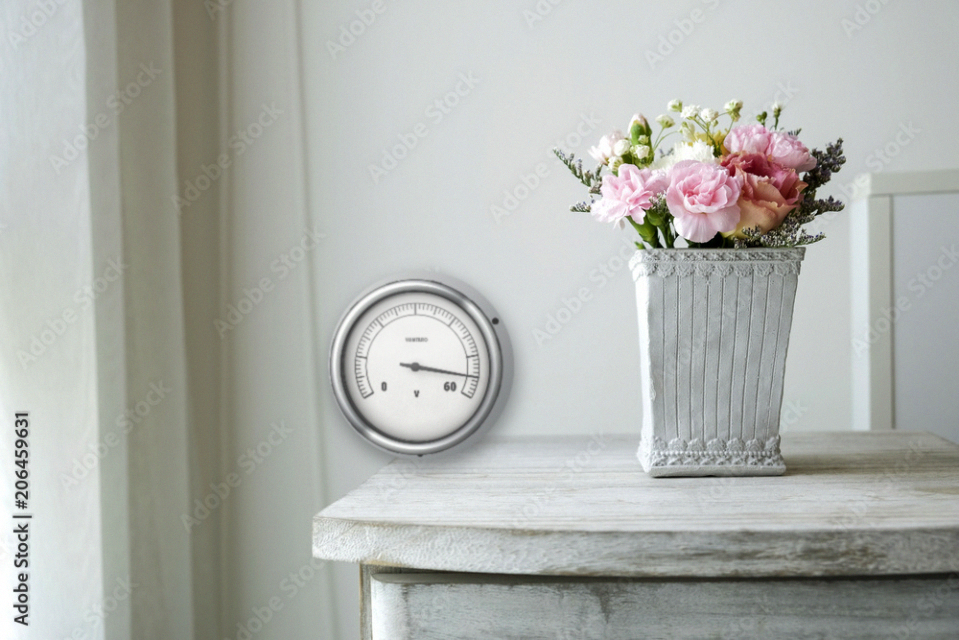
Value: 55 V
